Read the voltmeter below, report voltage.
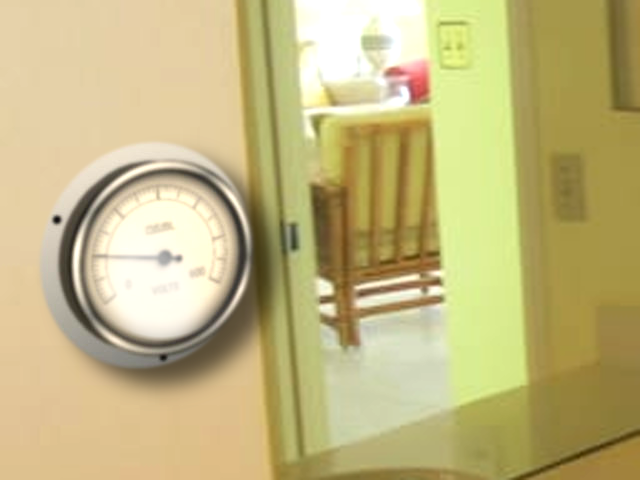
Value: 100 V
